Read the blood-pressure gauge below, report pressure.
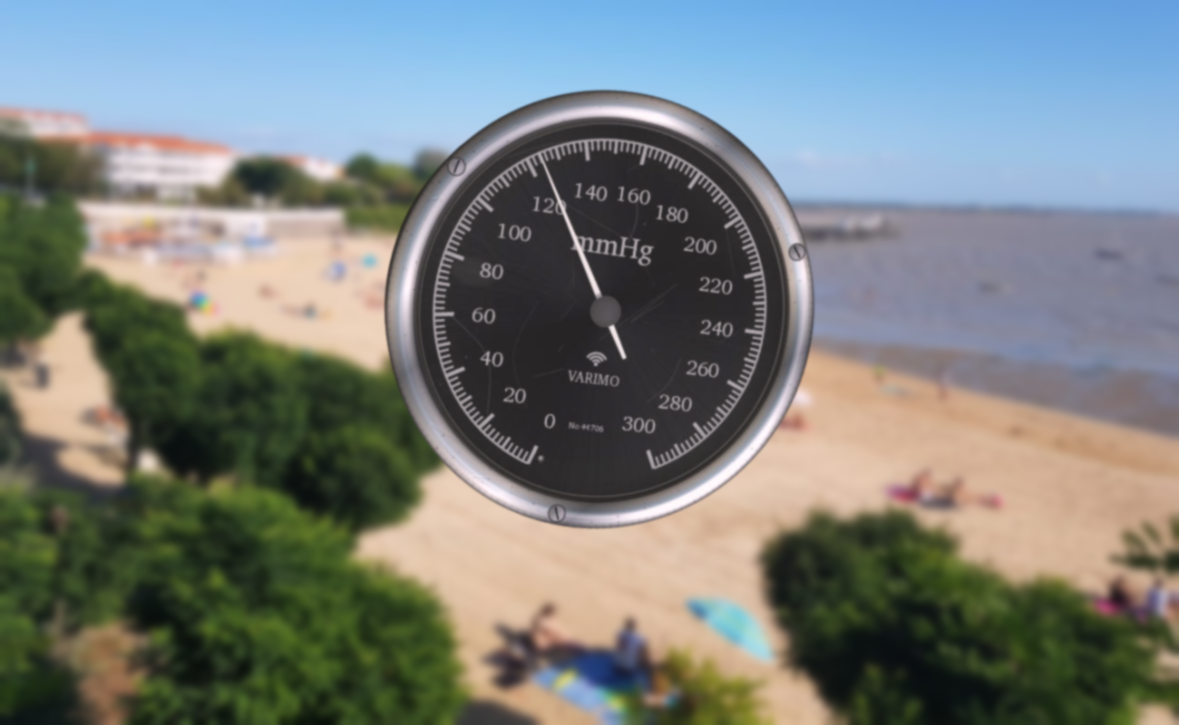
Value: 124 mmHg
